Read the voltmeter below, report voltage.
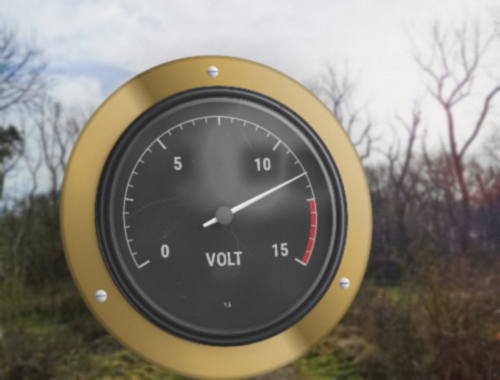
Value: 11.5 V
